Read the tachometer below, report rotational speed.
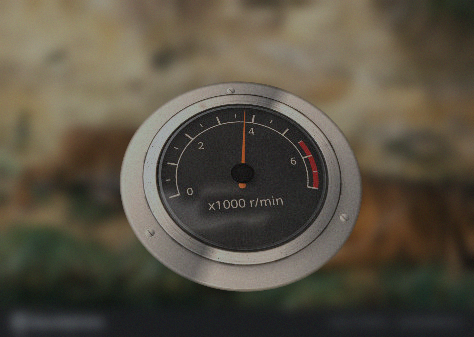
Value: 3750 rpm
